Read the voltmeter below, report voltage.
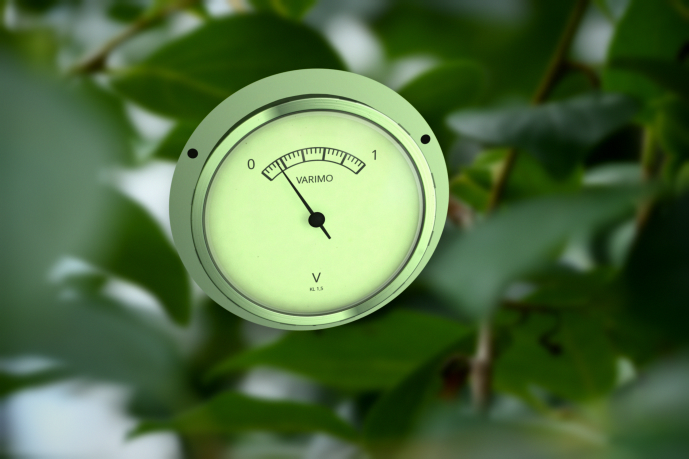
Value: 0.16 V
